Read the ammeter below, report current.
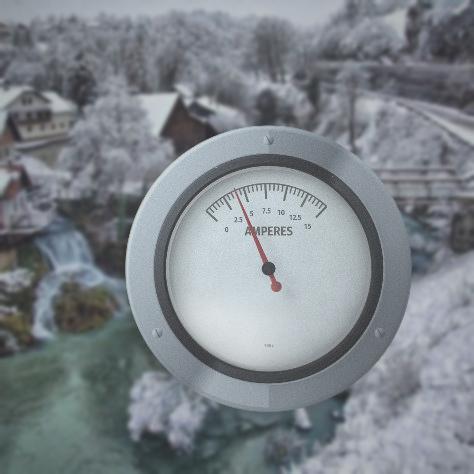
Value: 4 A
